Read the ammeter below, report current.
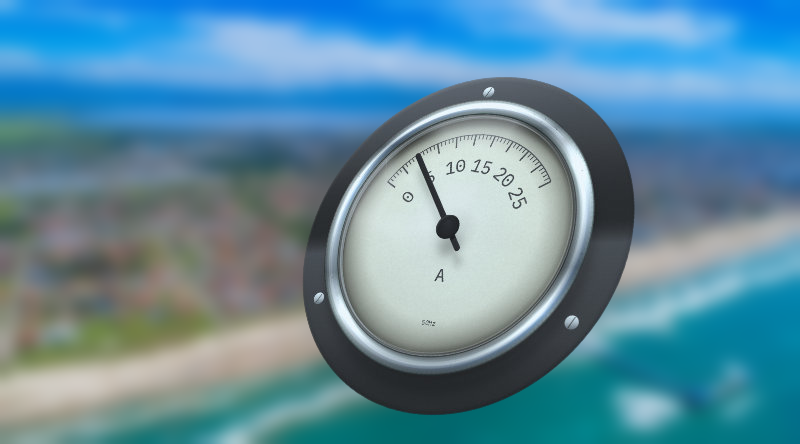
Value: 5 A
